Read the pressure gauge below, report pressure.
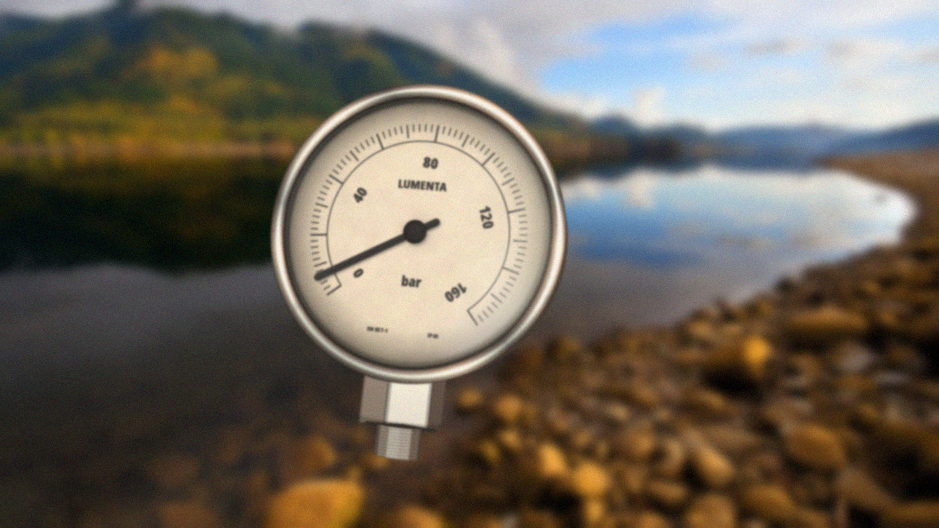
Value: 6 bar
